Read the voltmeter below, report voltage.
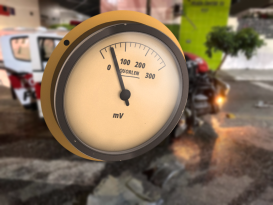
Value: 40 mV
